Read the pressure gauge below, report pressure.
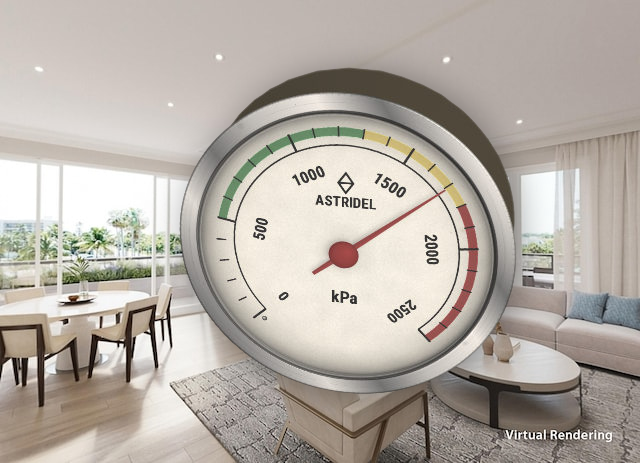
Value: 1700 kPa
